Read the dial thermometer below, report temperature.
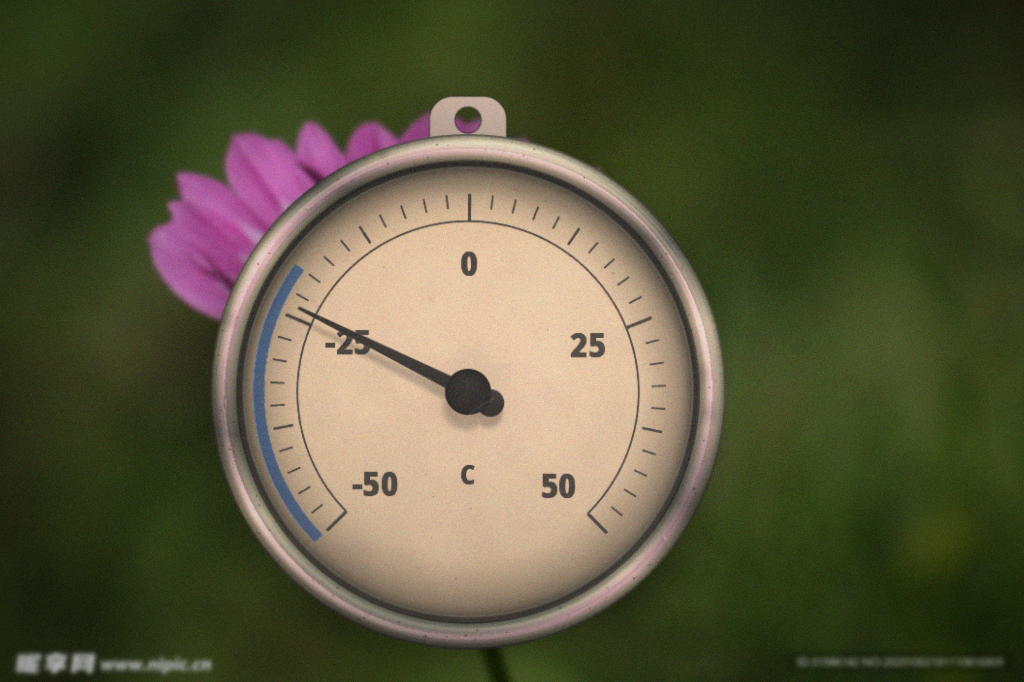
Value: -23.75 °C
